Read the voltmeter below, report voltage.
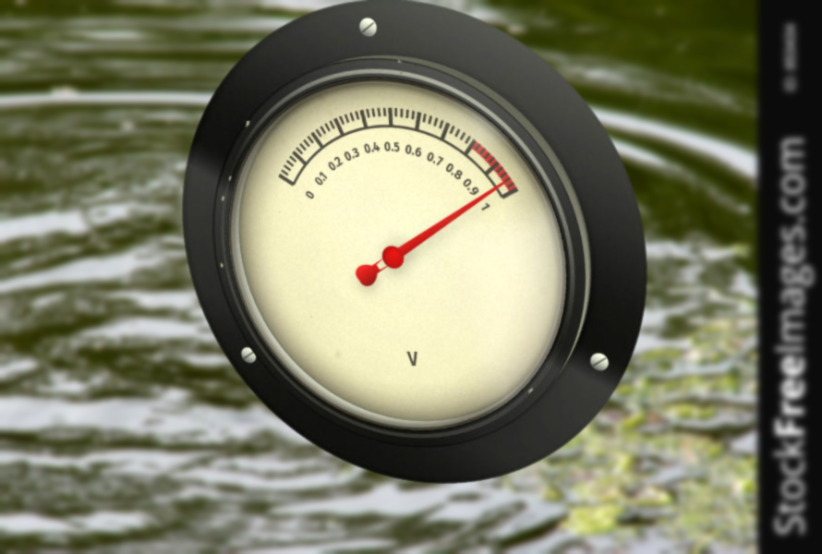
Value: 0.96 V
